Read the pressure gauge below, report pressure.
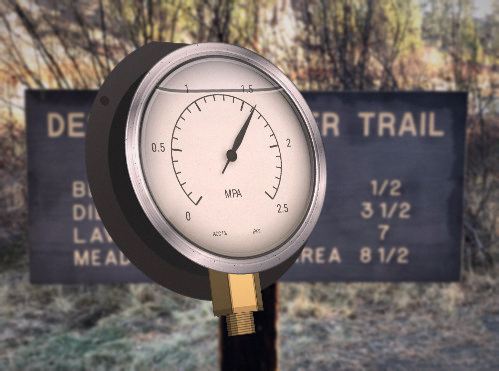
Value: 1.6 MPa
